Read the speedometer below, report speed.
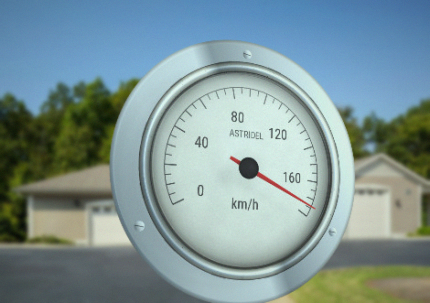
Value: 175 km/h
